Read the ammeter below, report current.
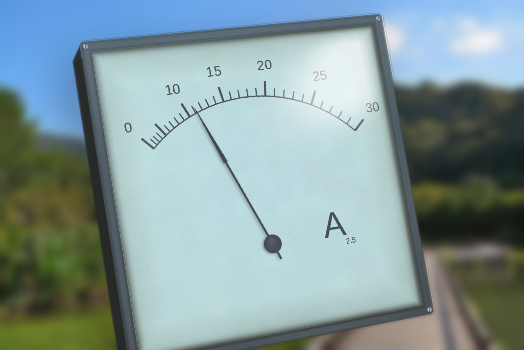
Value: 11 A
